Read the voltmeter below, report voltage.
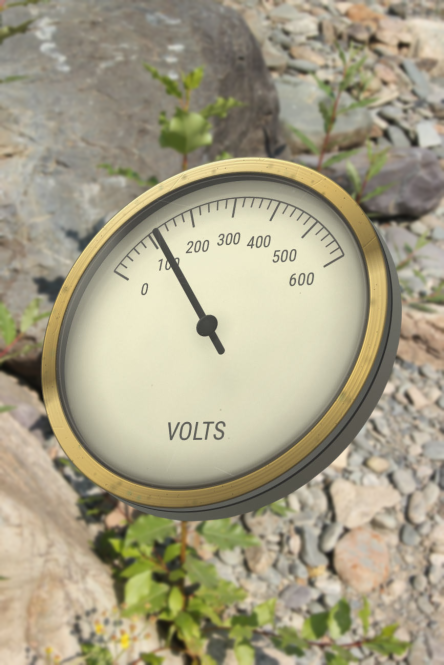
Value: 120 V
